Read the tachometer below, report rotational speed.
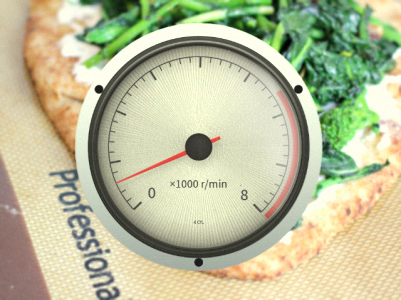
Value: 600 rpm
